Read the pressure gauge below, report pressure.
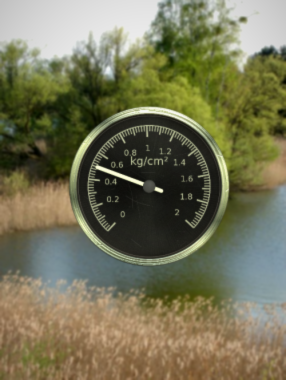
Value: 0.5 kg/cm²
